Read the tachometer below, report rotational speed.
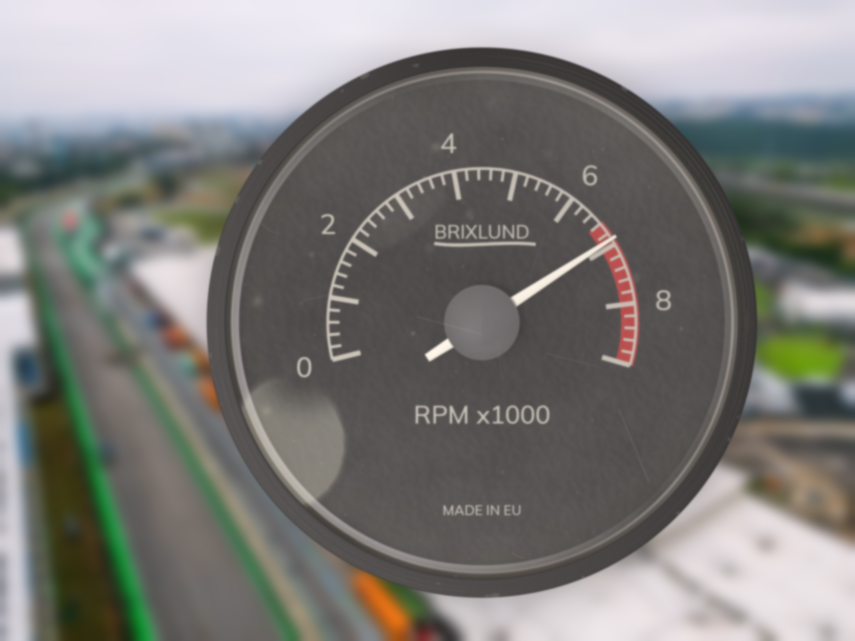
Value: 6900 rpm
